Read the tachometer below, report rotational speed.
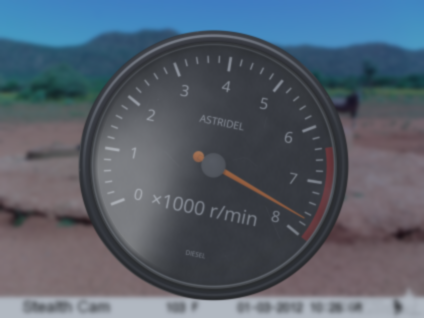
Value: 7700 rpm
